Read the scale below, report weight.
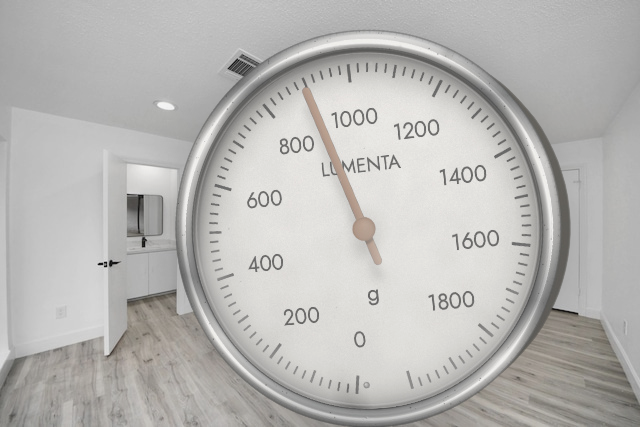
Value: 900 g
